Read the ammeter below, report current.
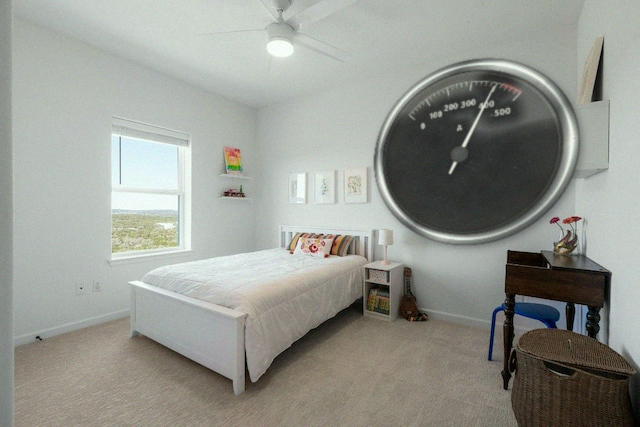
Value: 400 A
